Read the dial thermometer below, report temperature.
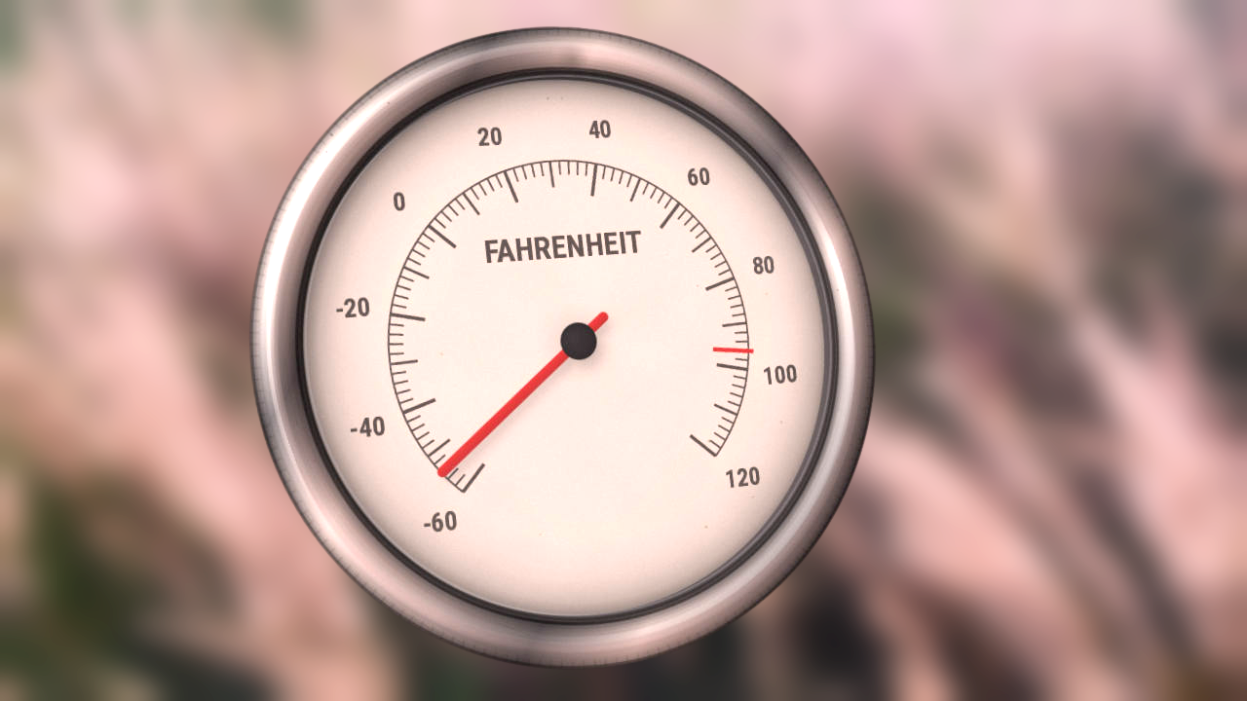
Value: -54 °F
